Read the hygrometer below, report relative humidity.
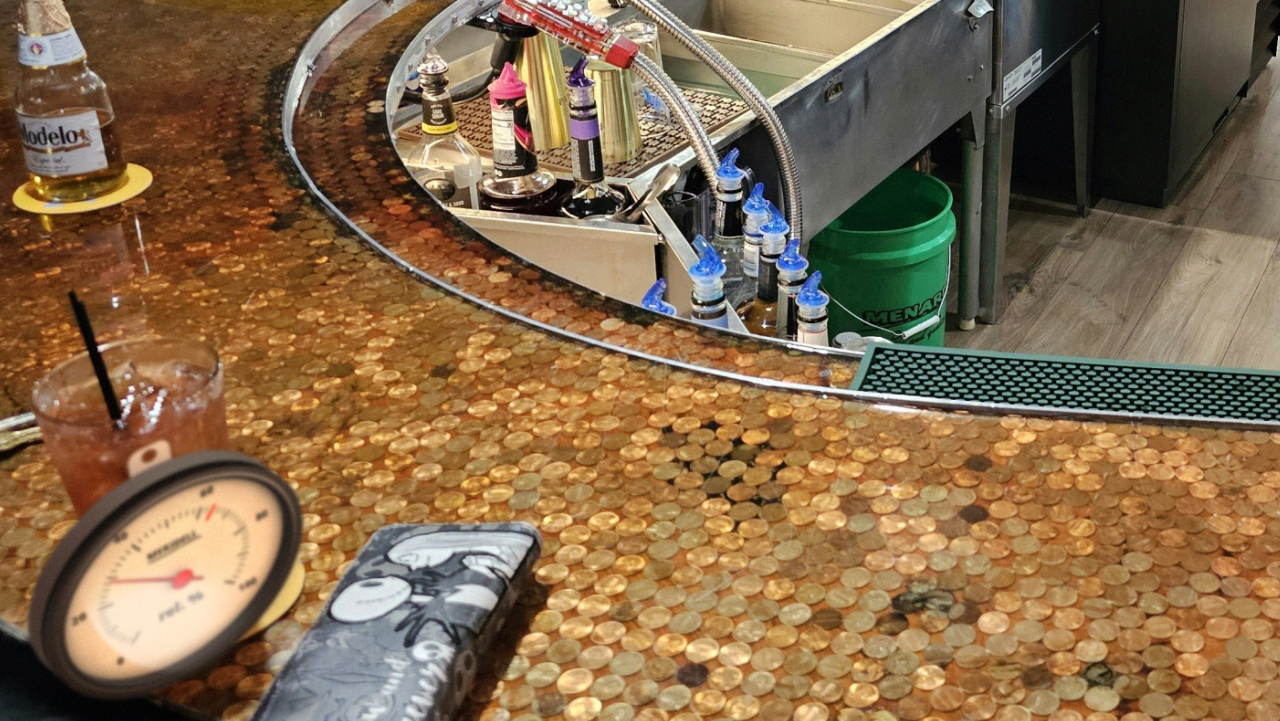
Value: 30 %
